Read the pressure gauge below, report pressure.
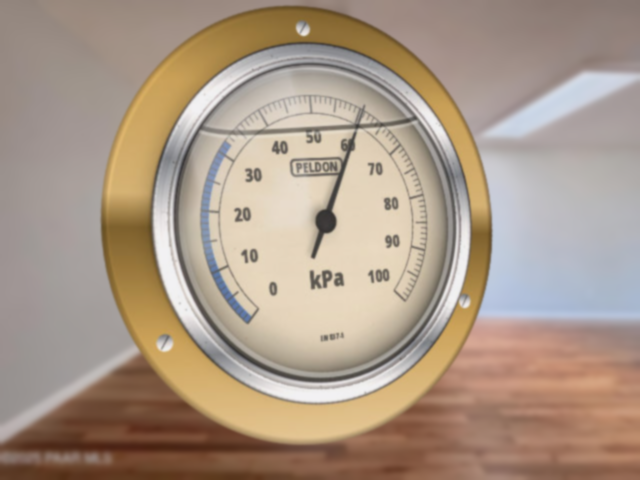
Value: 60 kPa
